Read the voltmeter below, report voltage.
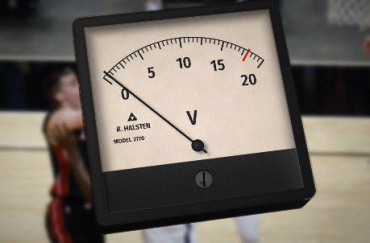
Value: 0.5 V
